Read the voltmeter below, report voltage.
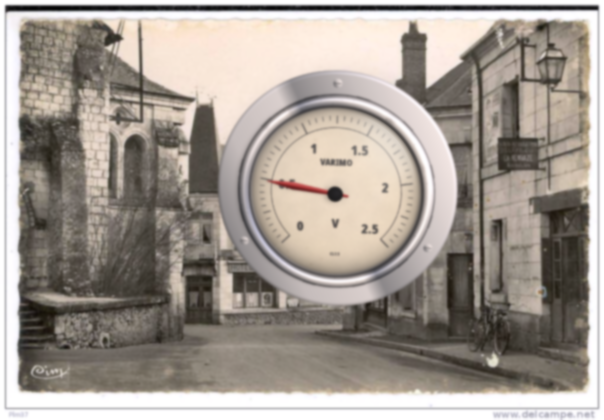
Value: 0.5 V
